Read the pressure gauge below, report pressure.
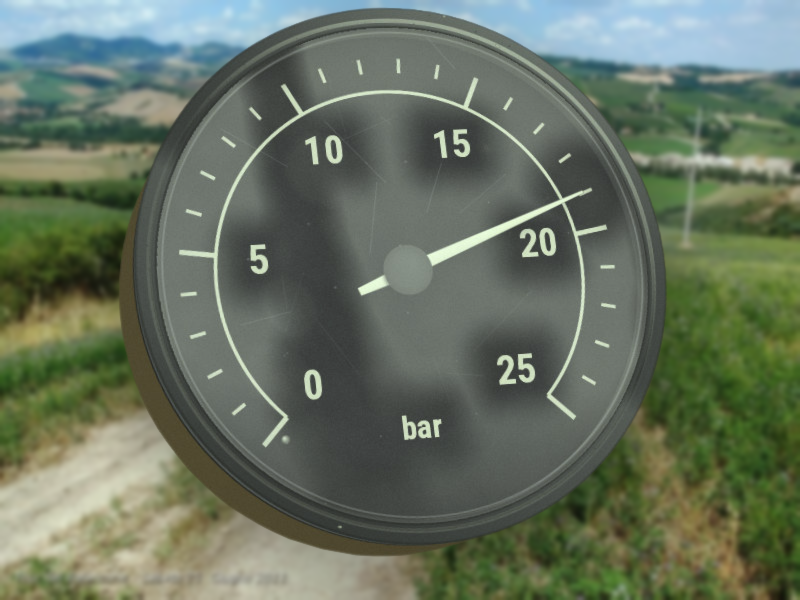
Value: 19 bar
